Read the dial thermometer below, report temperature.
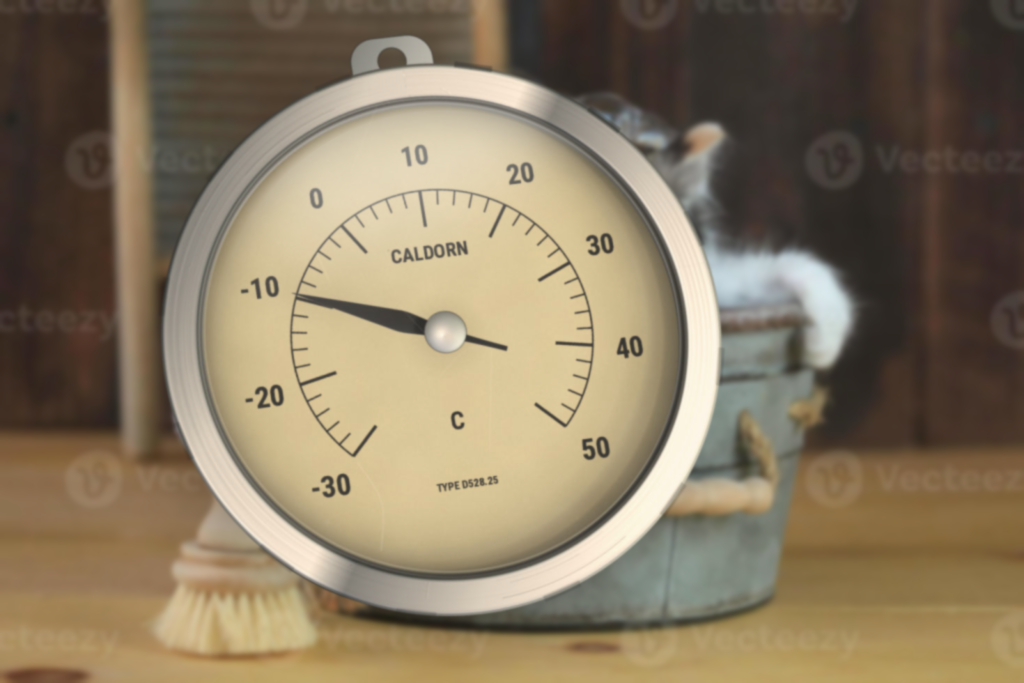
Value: -10 °C
